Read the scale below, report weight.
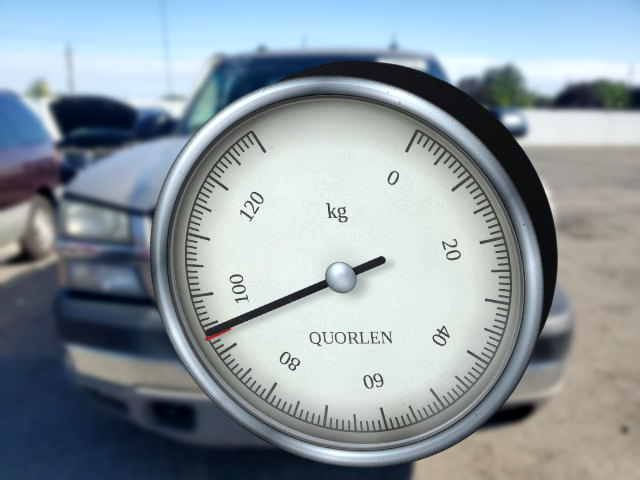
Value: 94 kg
